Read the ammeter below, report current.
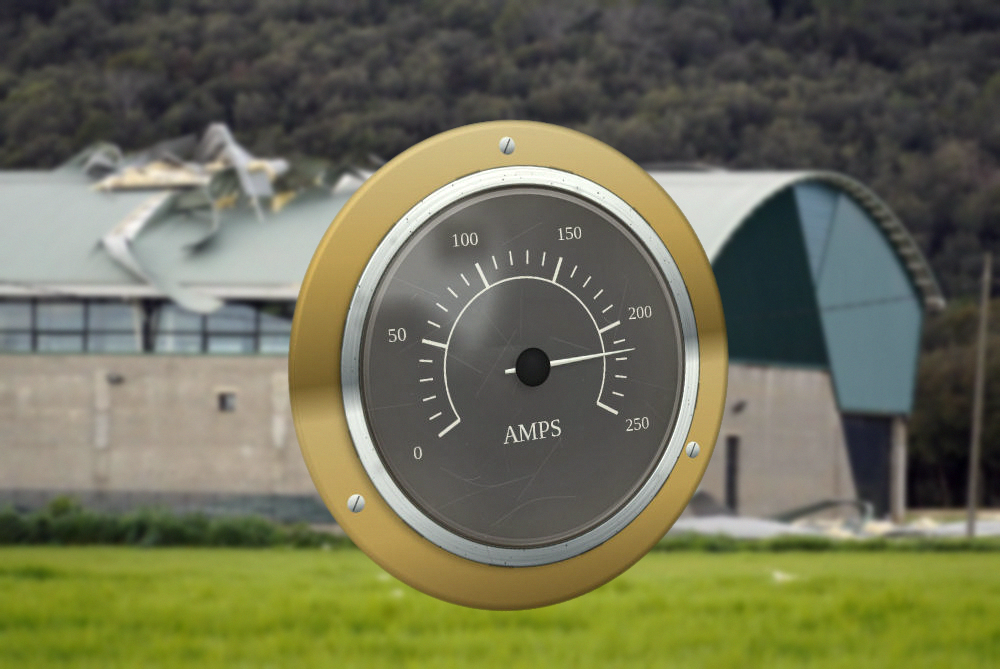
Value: 215 A
